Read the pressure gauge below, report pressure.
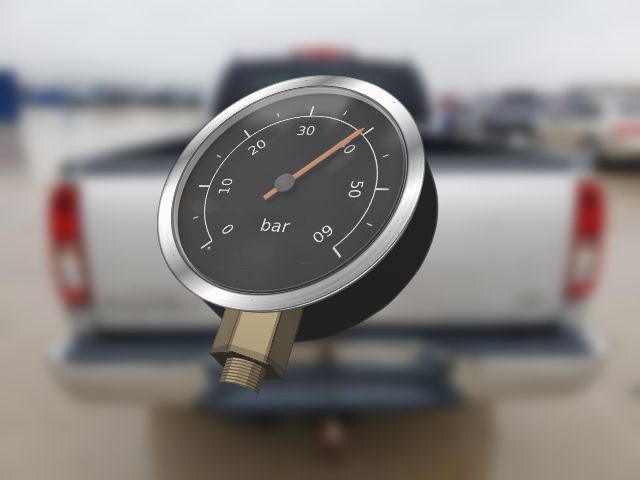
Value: 40 bar
